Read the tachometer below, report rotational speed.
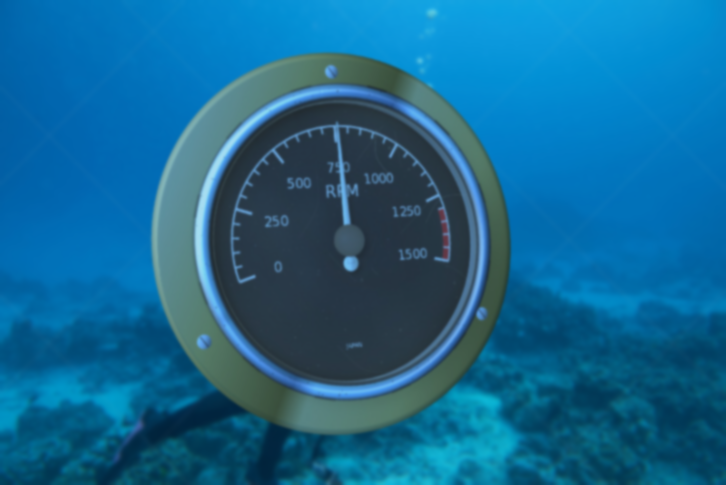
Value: 750 rpm
